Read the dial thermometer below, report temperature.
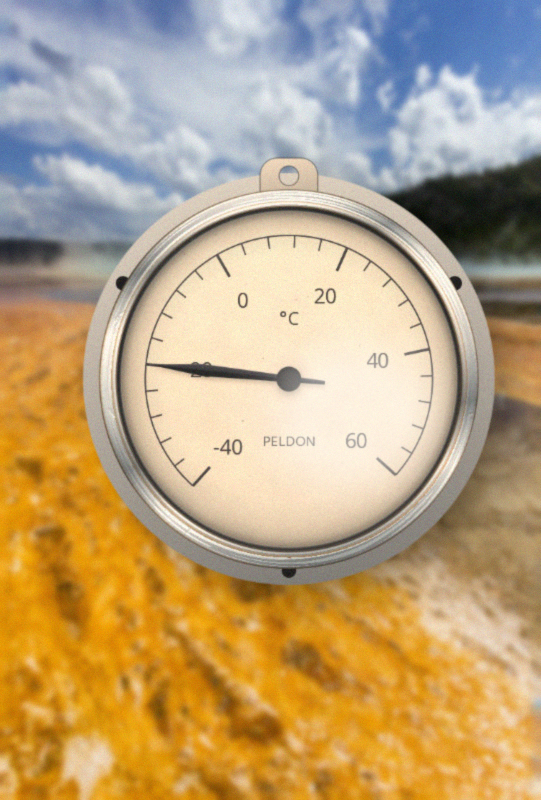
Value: -20 °C
